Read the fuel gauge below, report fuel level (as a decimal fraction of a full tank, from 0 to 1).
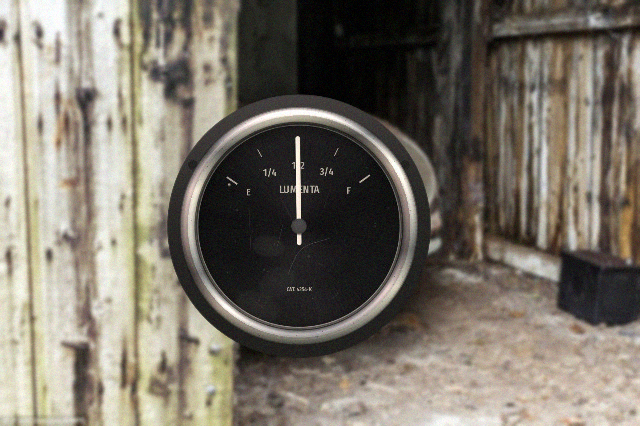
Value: 0.5
